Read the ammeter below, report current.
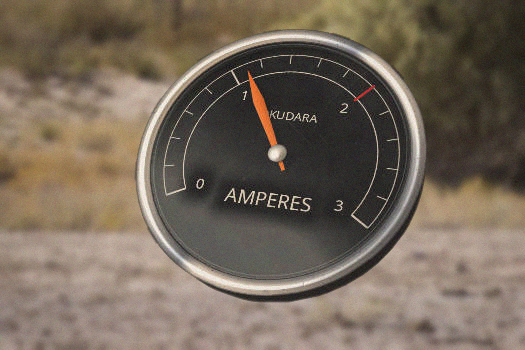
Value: 1.1 A
